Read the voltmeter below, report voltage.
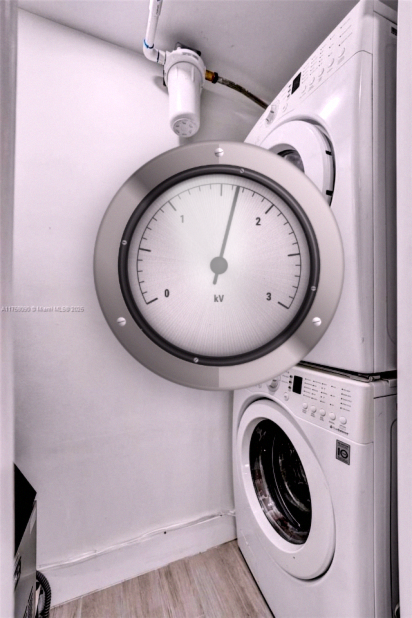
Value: 1.65 kV
